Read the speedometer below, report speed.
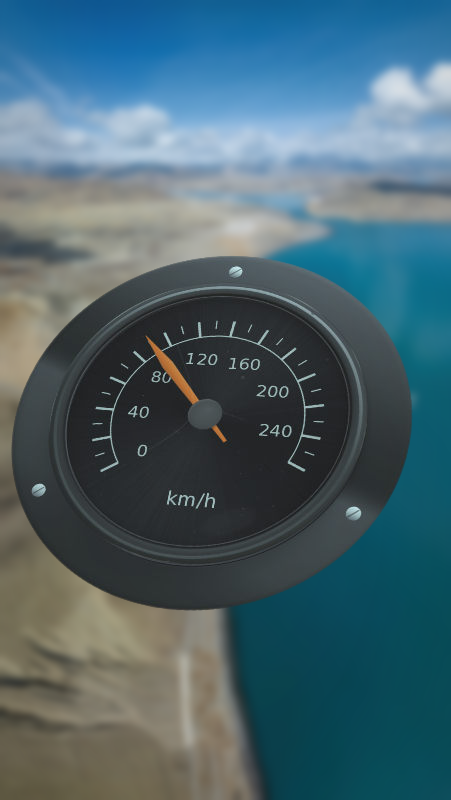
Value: 90 km/h
